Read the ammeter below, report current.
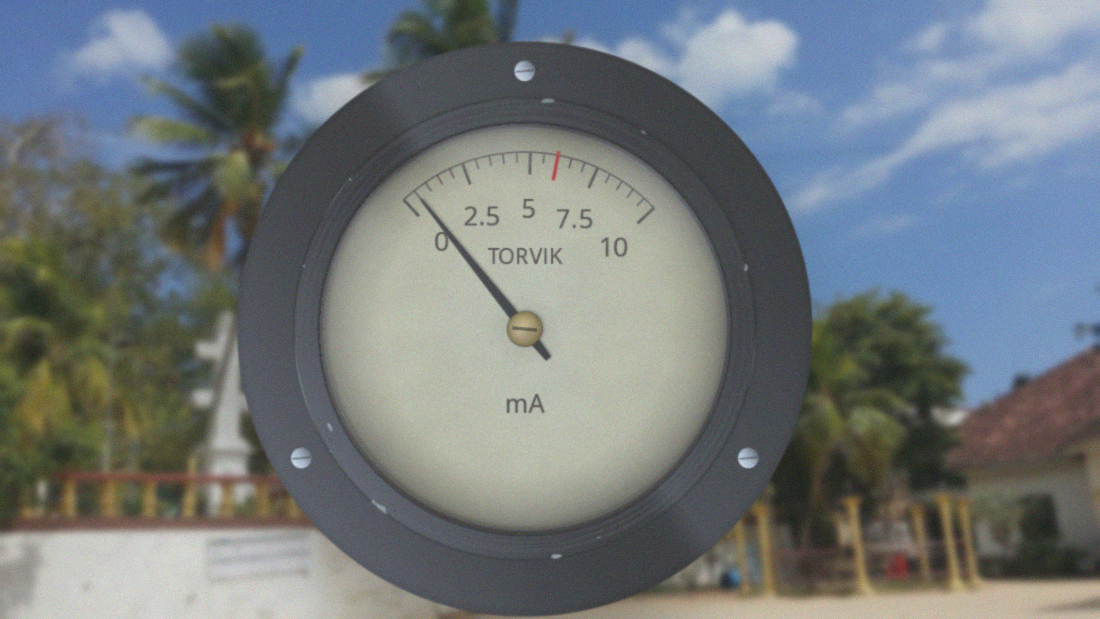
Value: 0.5 mA
